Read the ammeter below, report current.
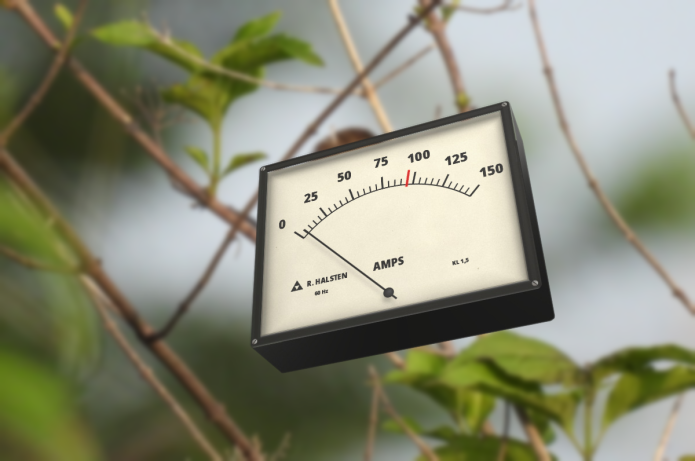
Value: 5 A
